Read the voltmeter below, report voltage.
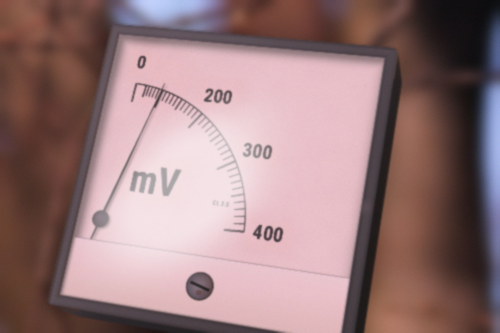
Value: 100 mV
